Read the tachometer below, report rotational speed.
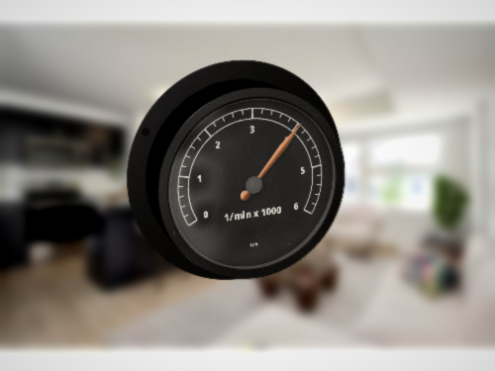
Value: 4000 rpm
